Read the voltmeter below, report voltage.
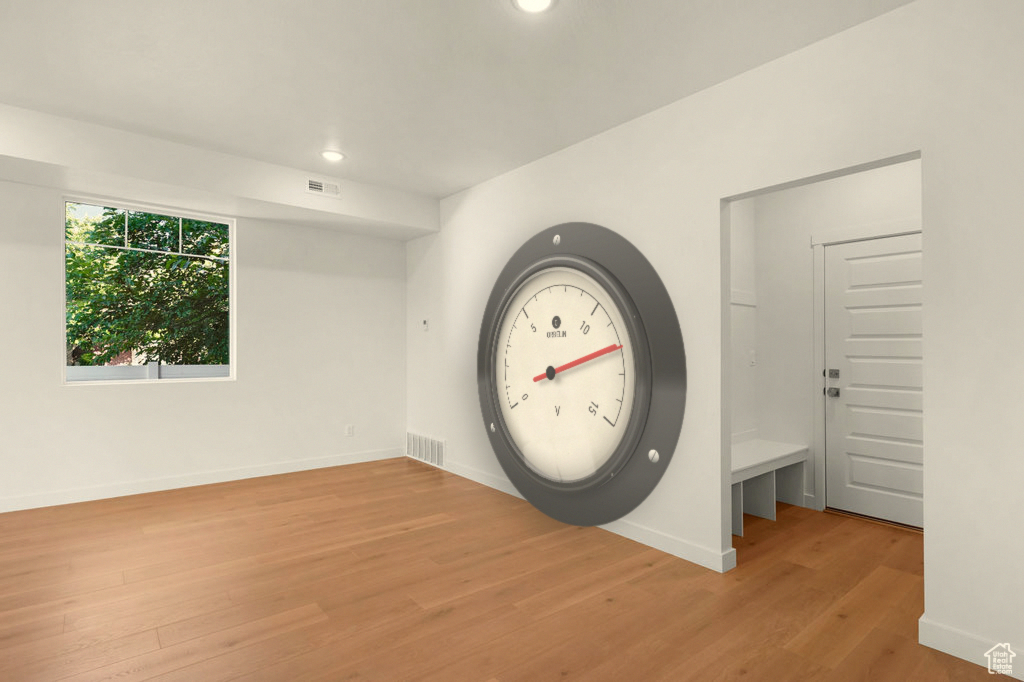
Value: 12 V
